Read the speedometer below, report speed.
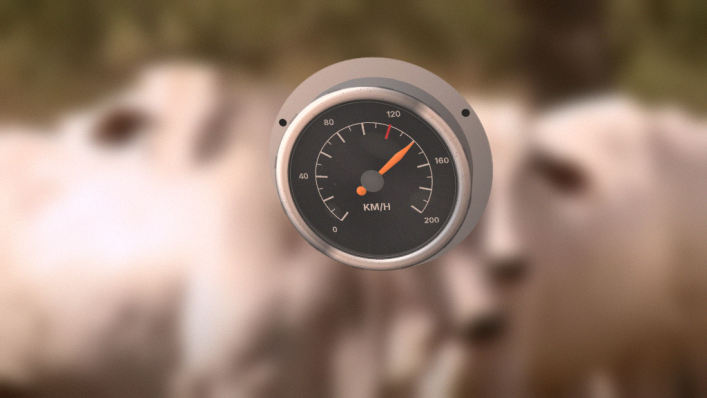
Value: 140 km/h
